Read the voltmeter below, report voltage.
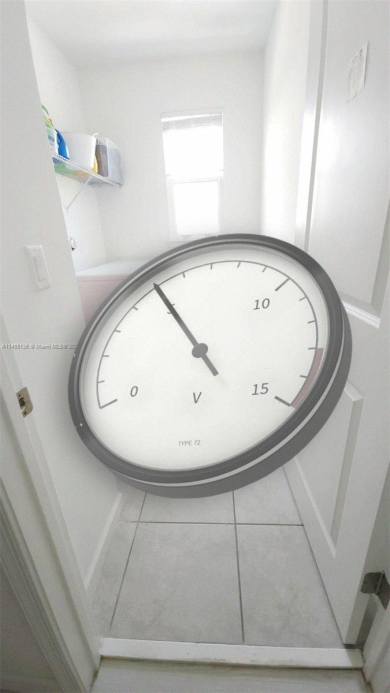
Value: 5 V
